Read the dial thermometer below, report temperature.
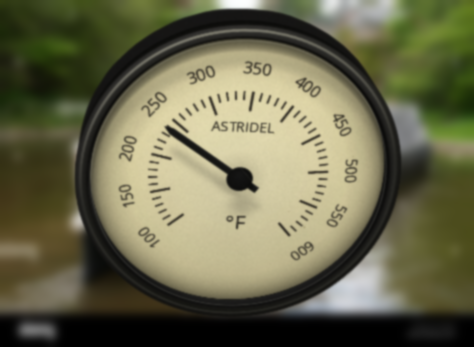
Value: 240 °F
